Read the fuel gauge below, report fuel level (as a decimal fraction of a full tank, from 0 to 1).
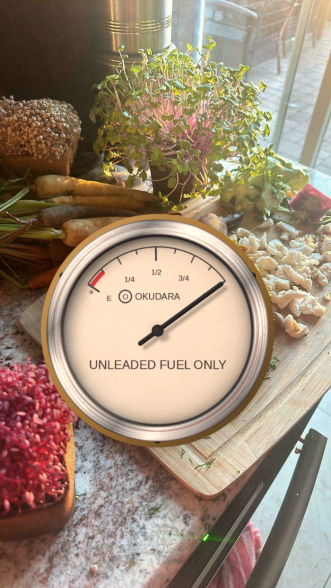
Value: 1
